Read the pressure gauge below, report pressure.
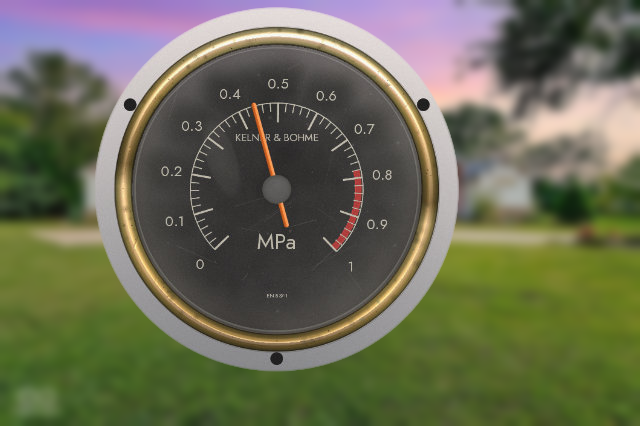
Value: 0.44 MPa
